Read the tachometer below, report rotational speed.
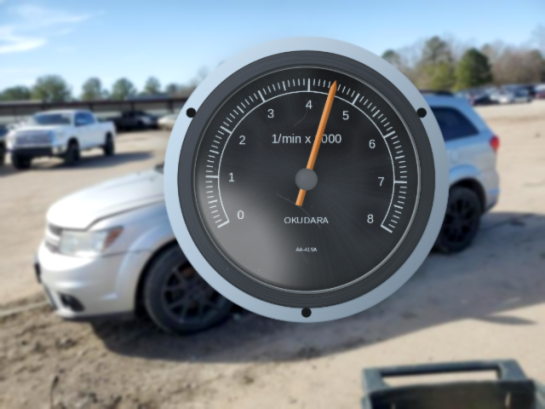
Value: 4500 rpm
